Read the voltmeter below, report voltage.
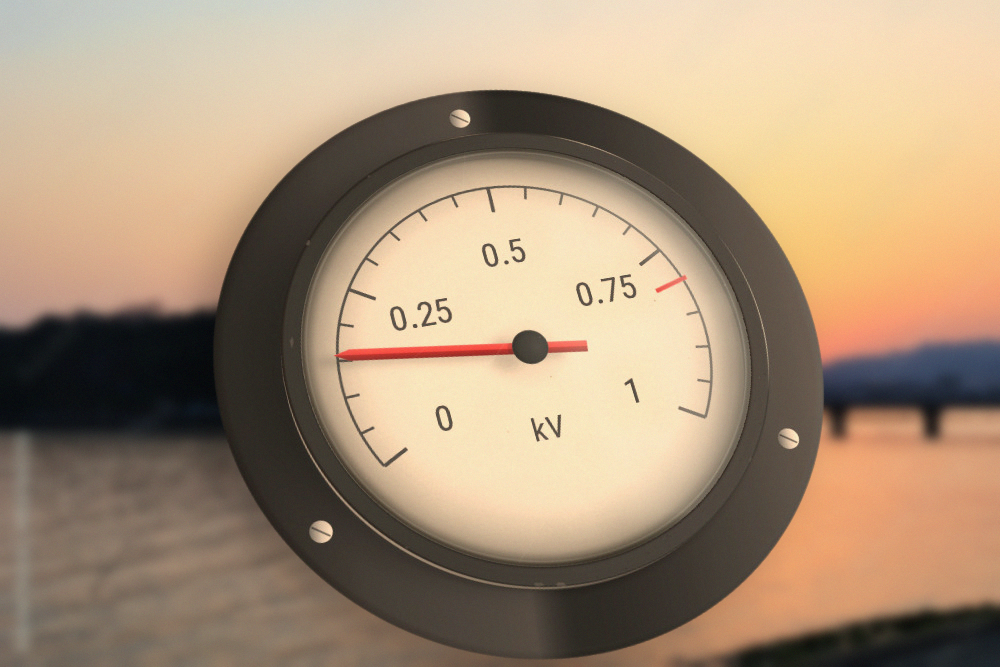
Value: 0.15 kV
